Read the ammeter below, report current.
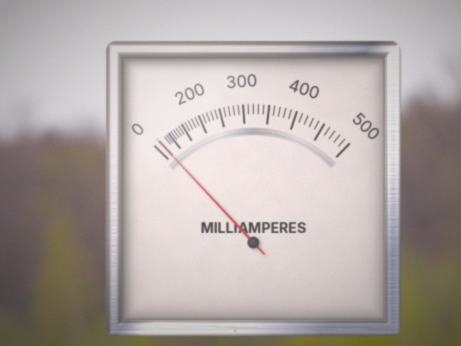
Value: 50 mA
